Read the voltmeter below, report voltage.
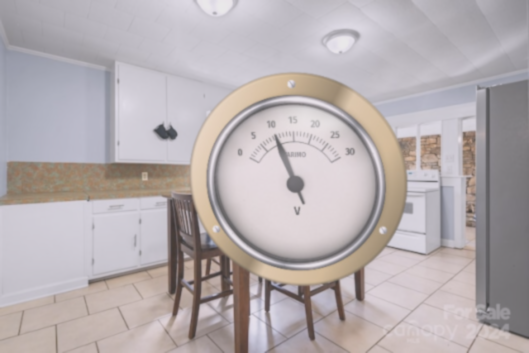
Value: 10 V
